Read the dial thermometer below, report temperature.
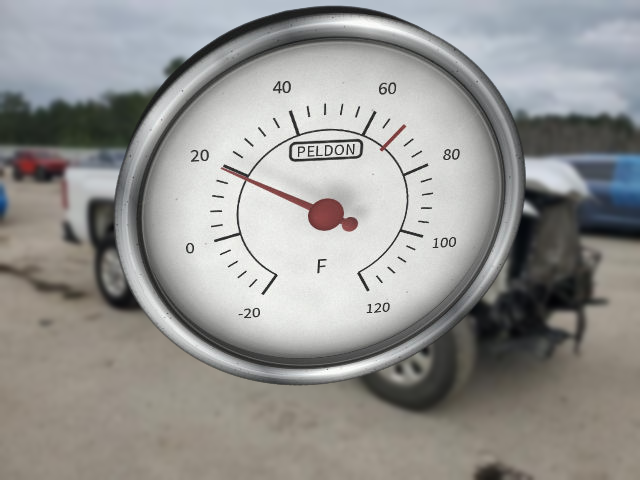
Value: 20 °F
